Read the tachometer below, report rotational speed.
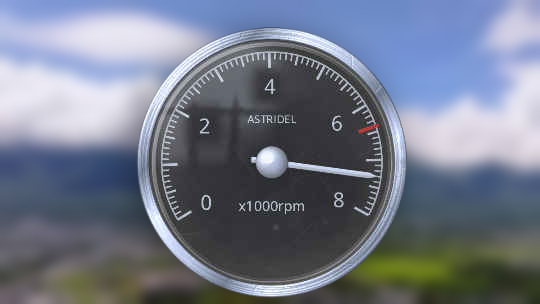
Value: 7300 rpm
